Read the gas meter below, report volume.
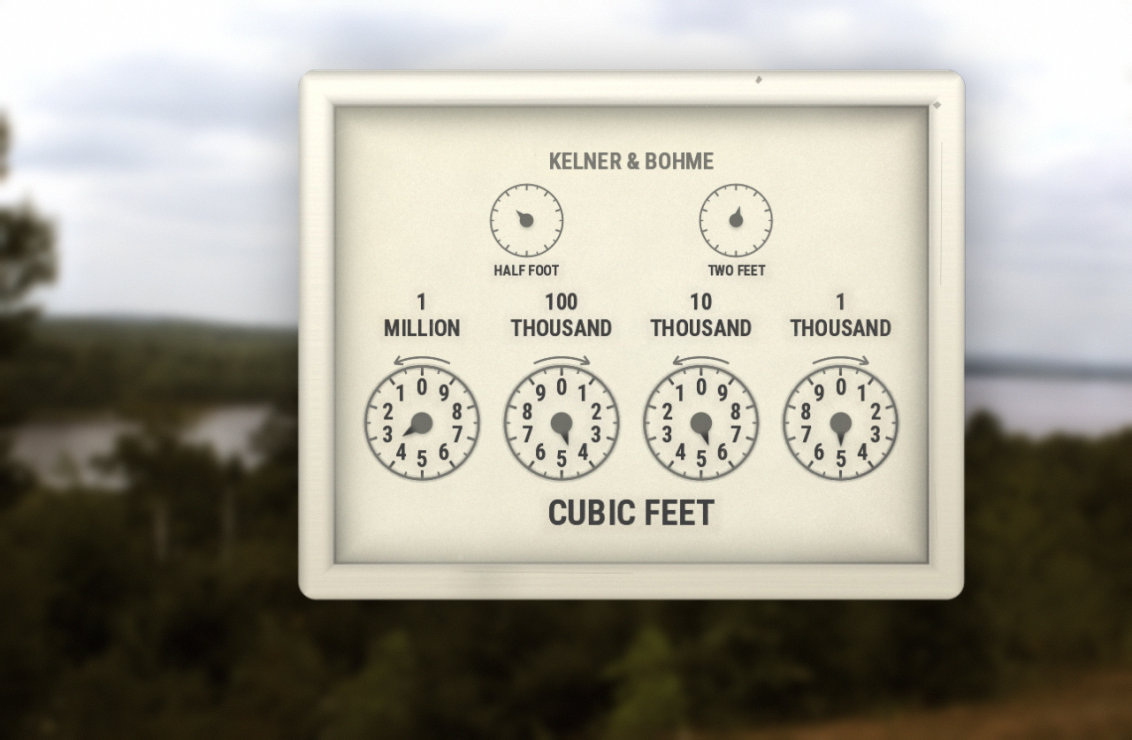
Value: 345500 ft³
